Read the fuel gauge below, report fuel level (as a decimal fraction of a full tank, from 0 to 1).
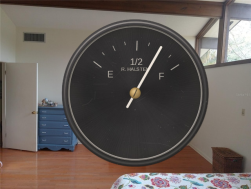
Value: 0.75
